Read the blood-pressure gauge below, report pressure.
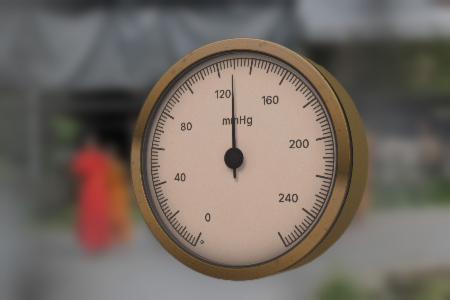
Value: 130 mmHg
